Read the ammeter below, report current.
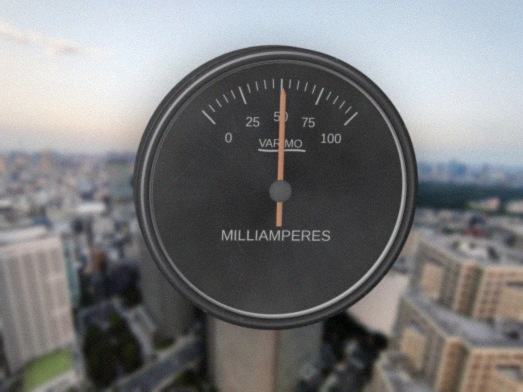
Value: 50 mA
